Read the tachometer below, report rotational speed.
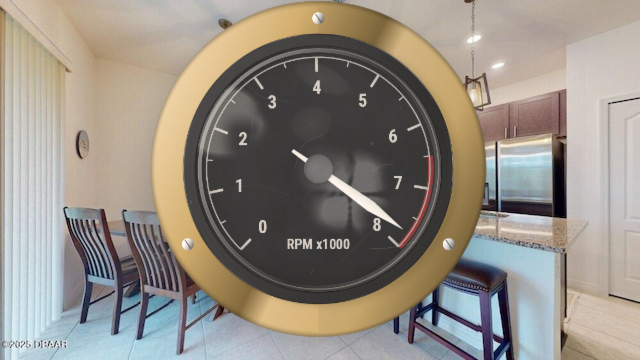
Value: 7750 rpm
